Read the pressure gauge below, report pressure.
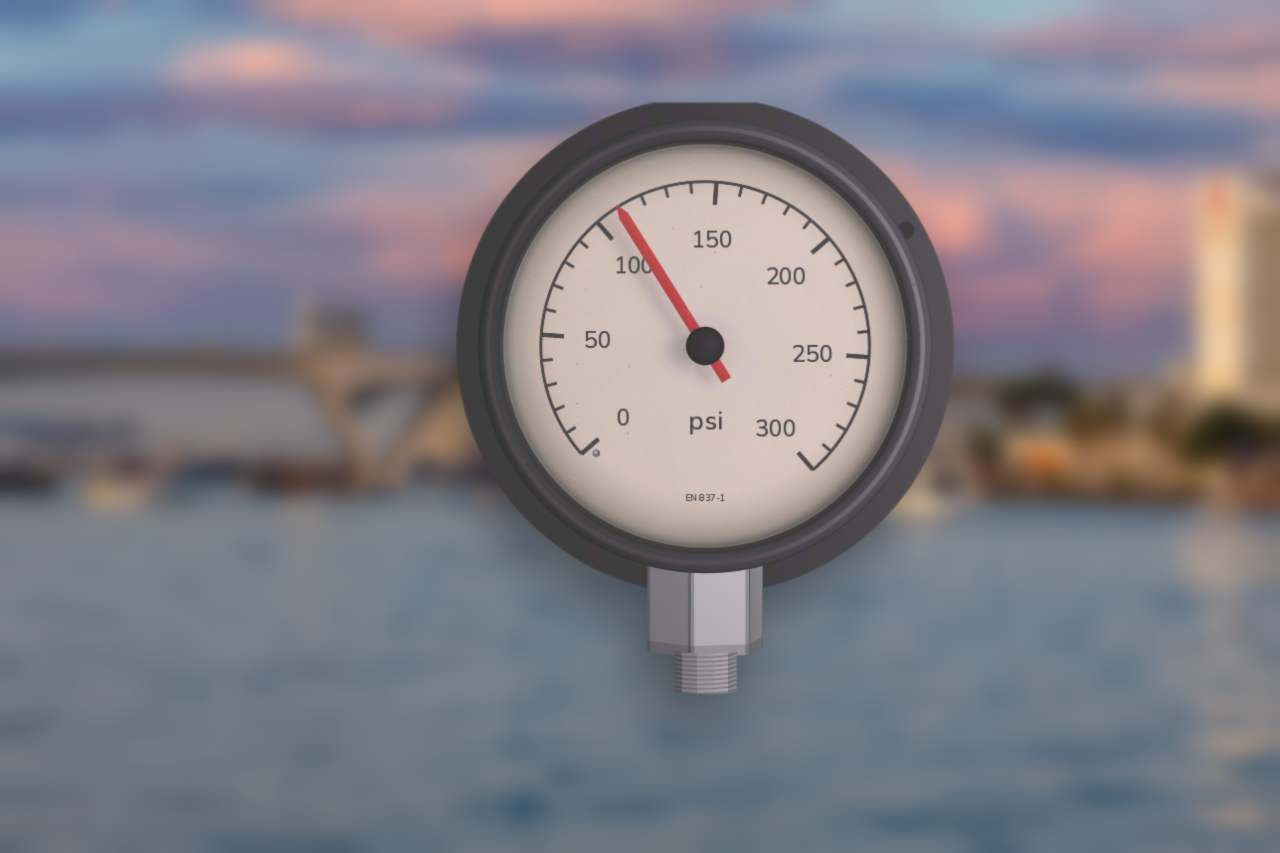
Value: 110 psi
